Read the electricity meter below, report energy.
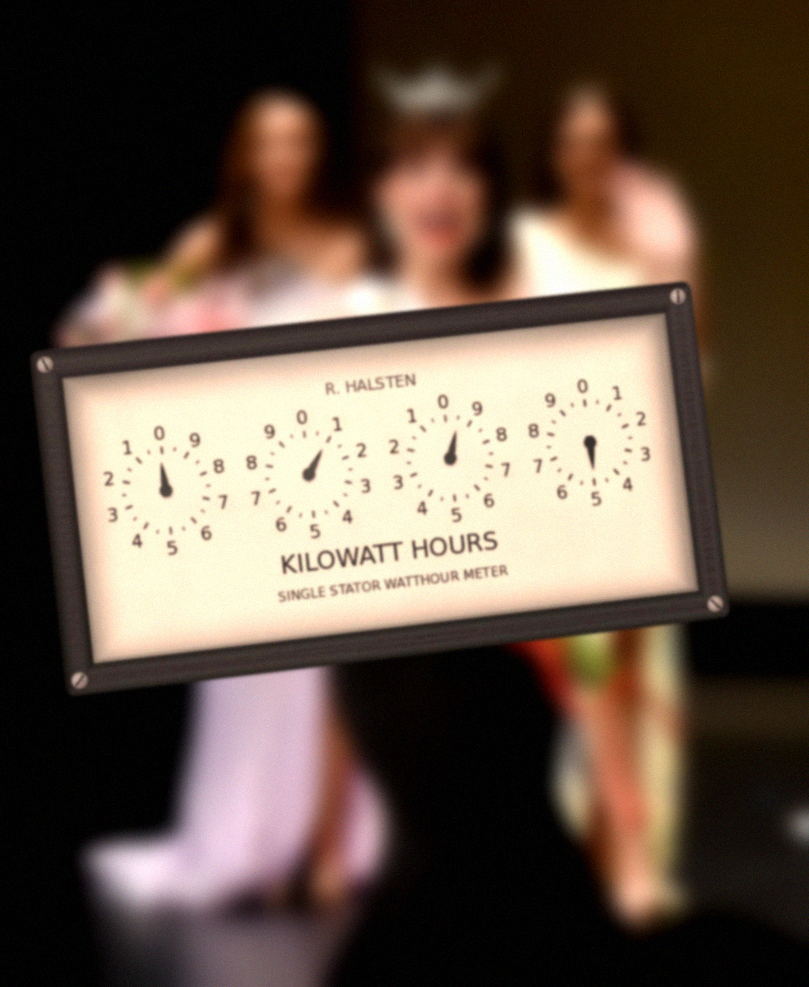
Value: 95 kWh
